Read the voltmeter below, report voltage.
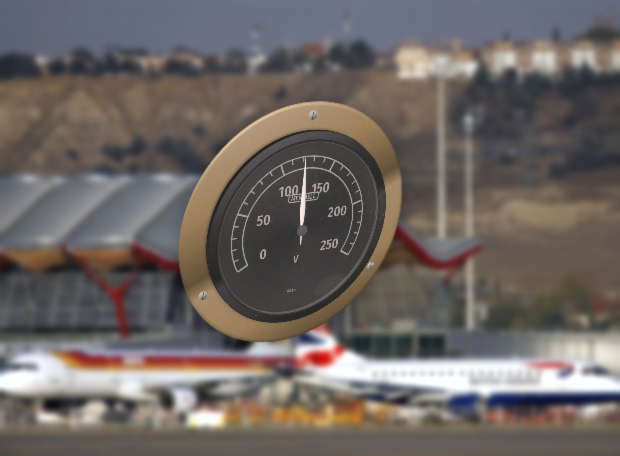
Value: 120 V
